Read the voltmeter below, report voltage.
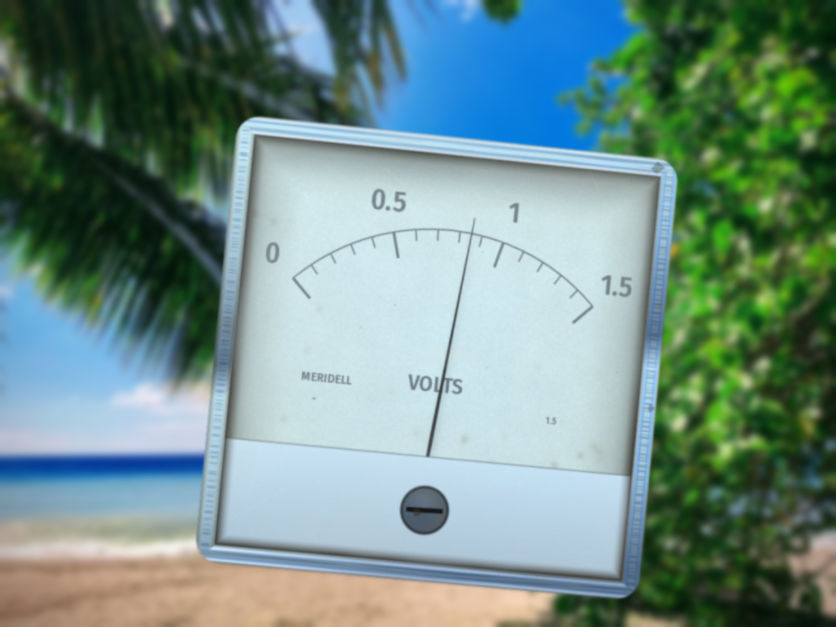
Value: 0.85 V
